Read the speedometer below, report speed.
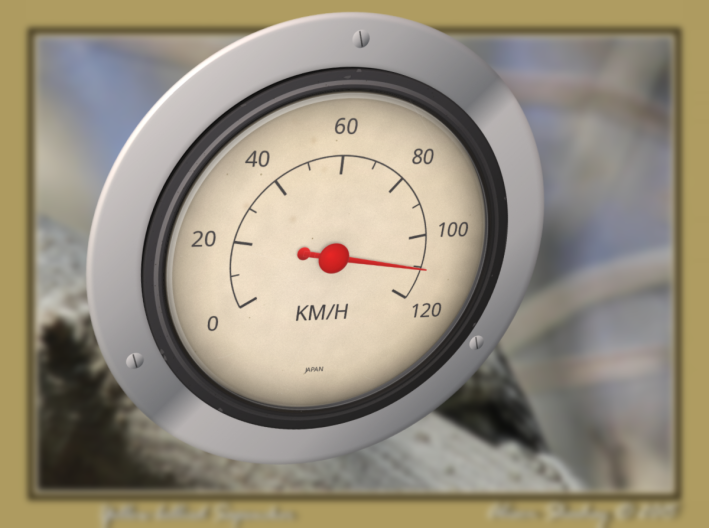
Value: 110 km/h
